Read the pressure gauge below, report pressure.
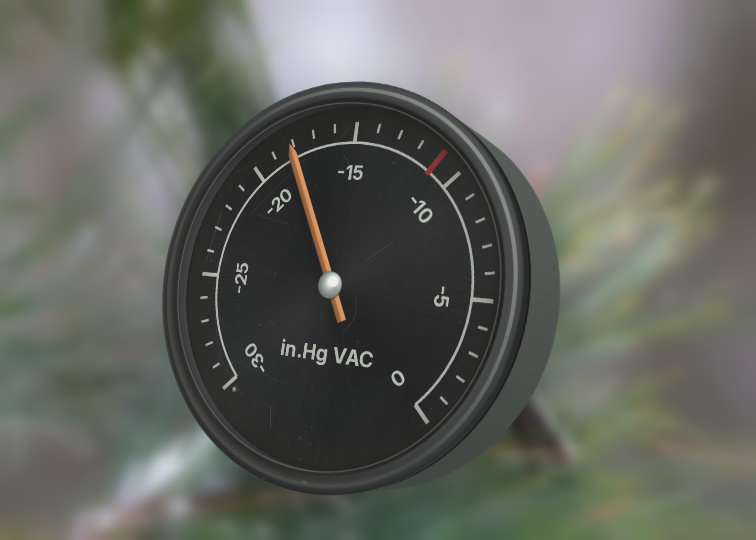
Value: -18 inHg
